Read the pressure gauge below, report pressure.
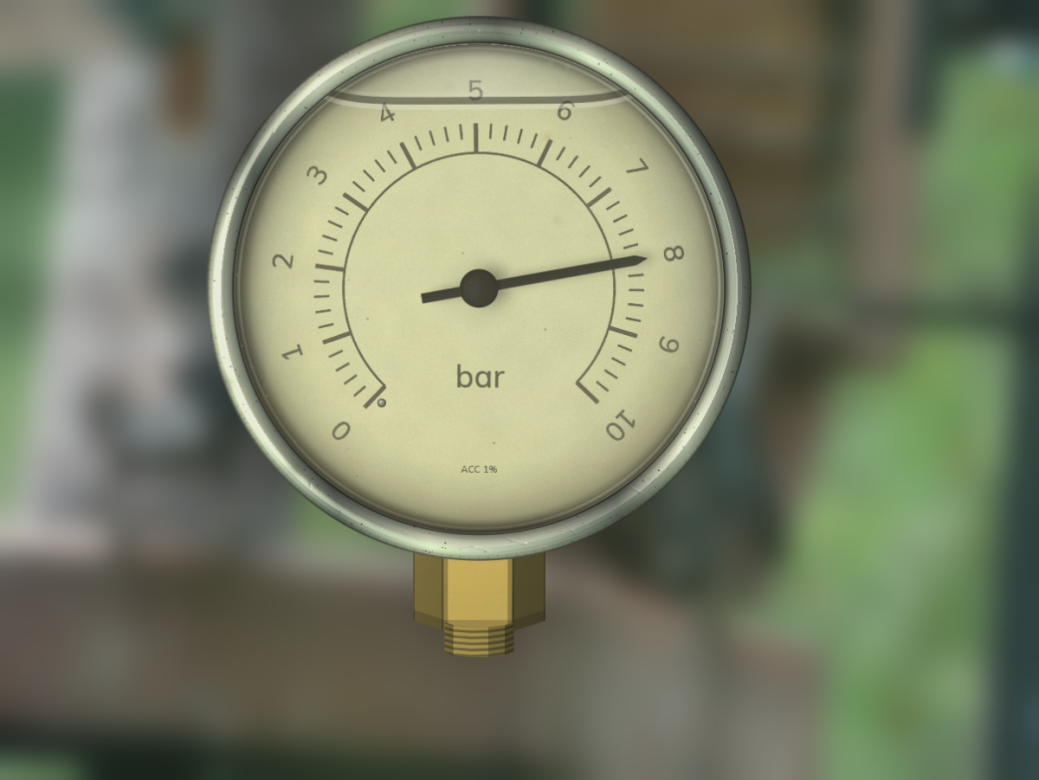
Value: 8 bar
